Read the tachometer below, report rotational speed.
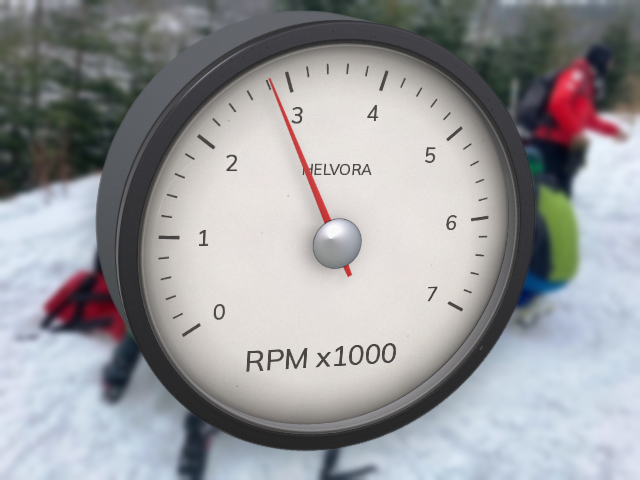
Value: 2800 rpm
